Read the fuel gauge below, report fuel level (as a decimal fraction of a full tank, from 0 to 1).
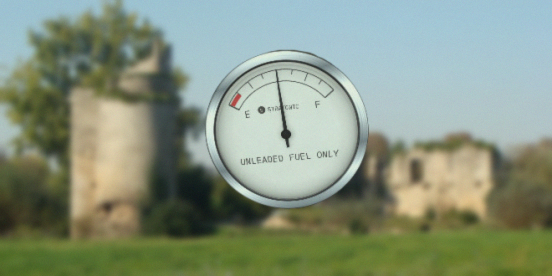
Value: 0.5
